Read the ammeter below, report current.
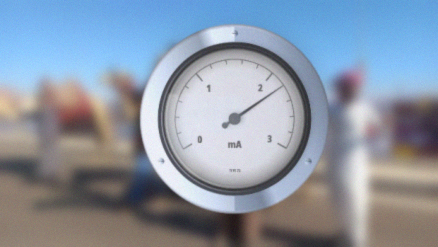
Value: 2.2 mA
